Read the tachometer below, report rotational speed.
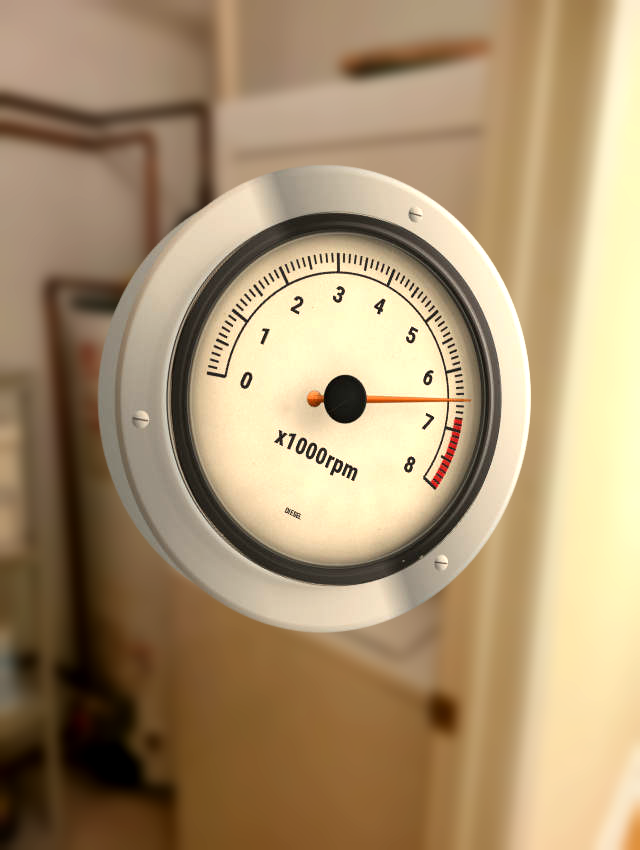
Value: 6500 rpm
